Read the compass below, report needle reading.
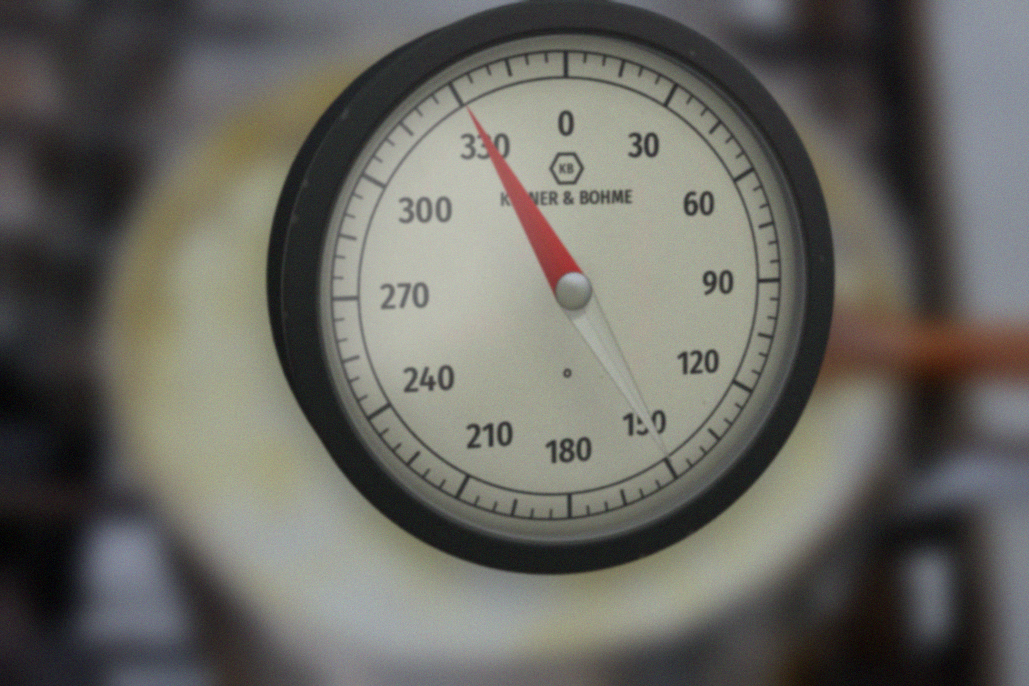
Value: 330 °
